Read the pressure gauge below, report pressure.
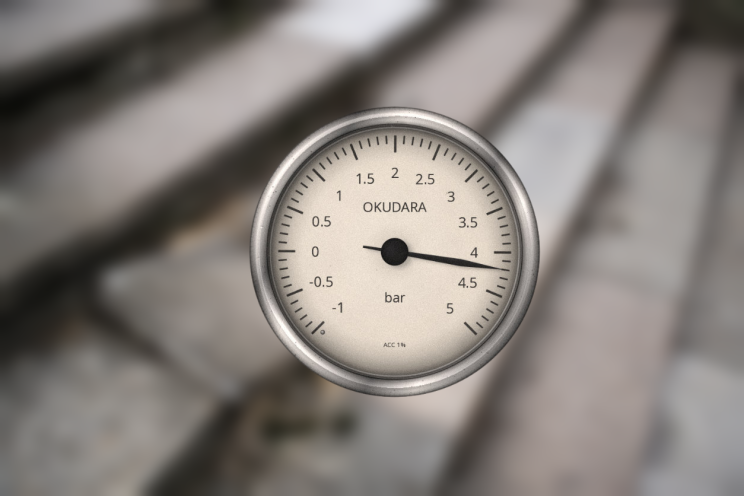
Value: 4.2 bar
